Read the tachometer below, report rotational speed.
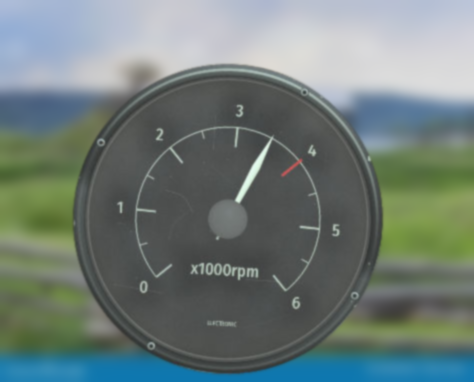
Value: 3500 rpm
